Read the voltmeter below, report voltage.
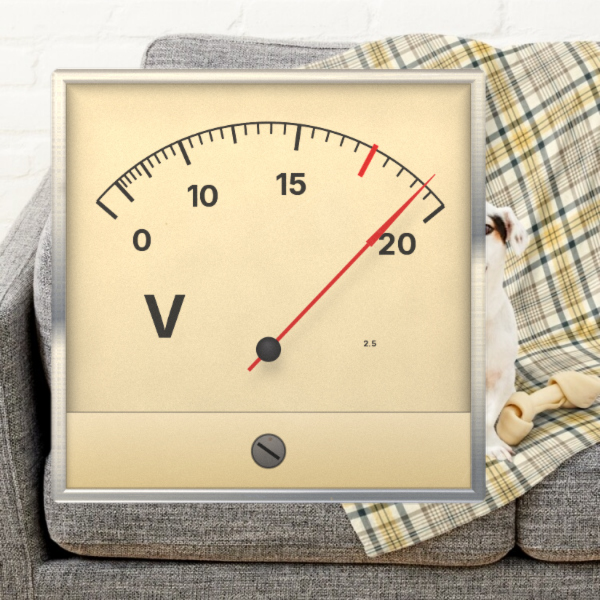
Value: 19.25 V
